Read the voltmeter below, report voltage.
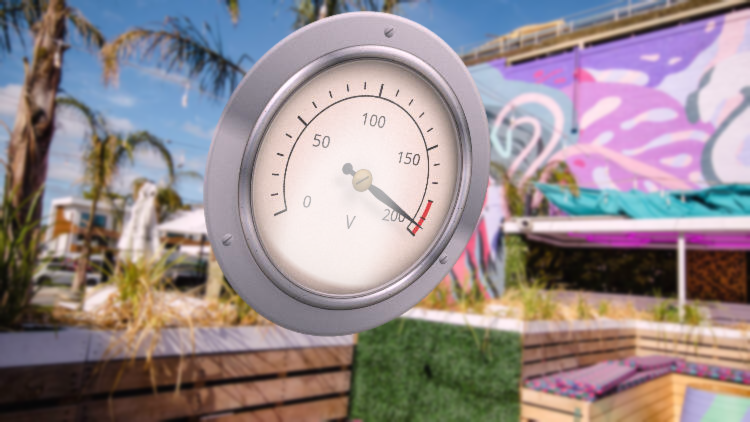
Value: 195 V
